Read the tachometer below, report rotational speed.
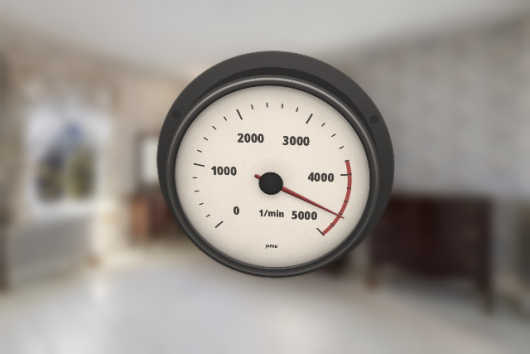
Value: 4600 rpm
